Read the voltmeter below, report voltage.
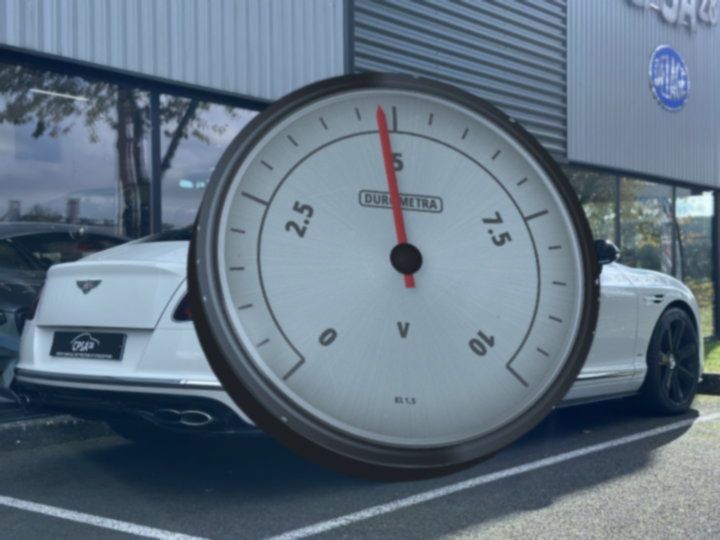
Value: 4.75 V
